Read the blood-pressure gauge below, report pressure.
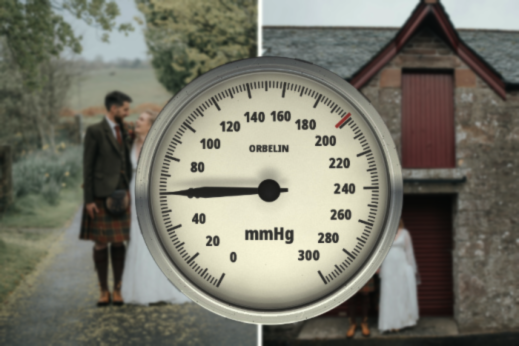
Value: 60 mmHg
